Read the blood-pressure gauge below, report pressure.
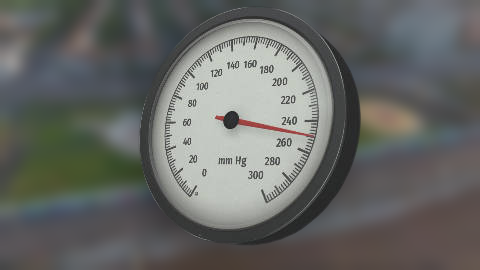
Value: 250 mmHg
